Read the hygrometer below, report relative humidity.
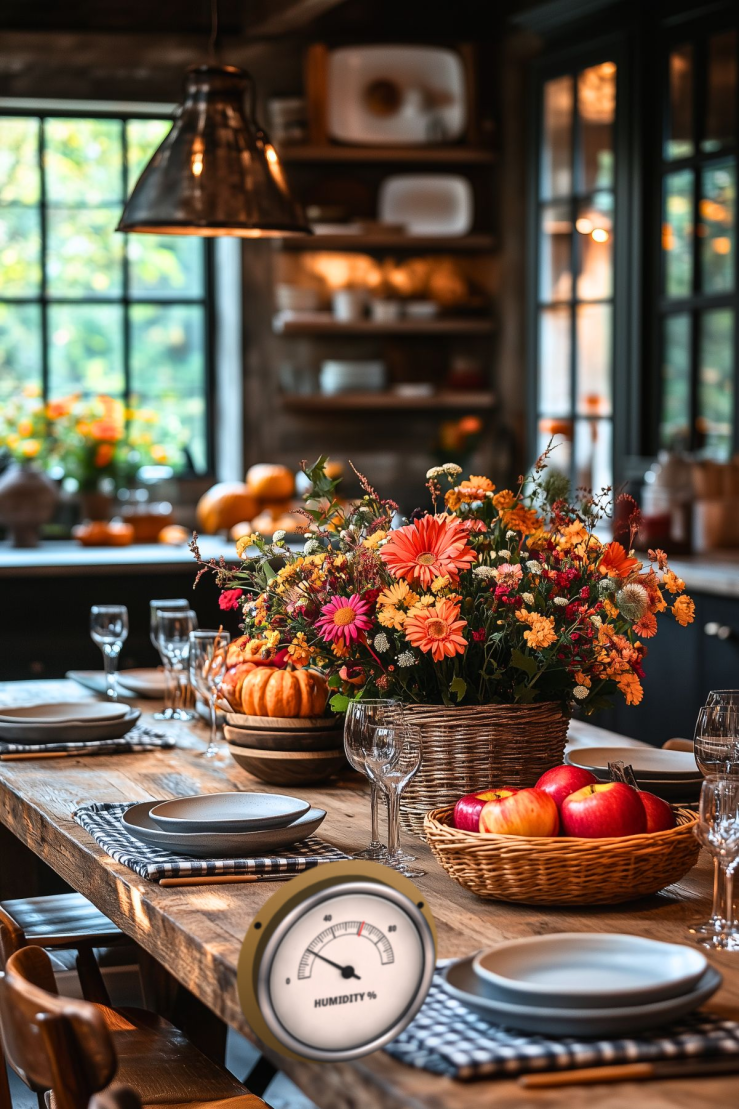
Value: 20 %
